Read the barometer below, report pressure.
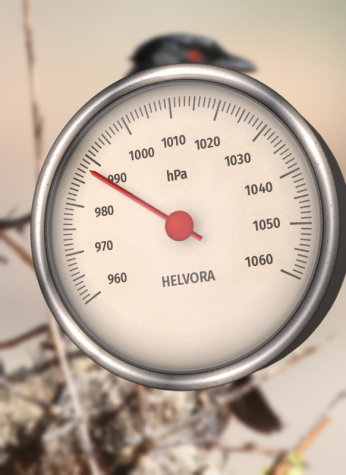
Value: 988 hPa
